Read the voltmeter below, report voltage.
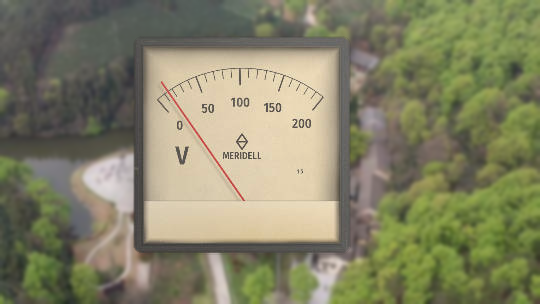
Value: 15 V
